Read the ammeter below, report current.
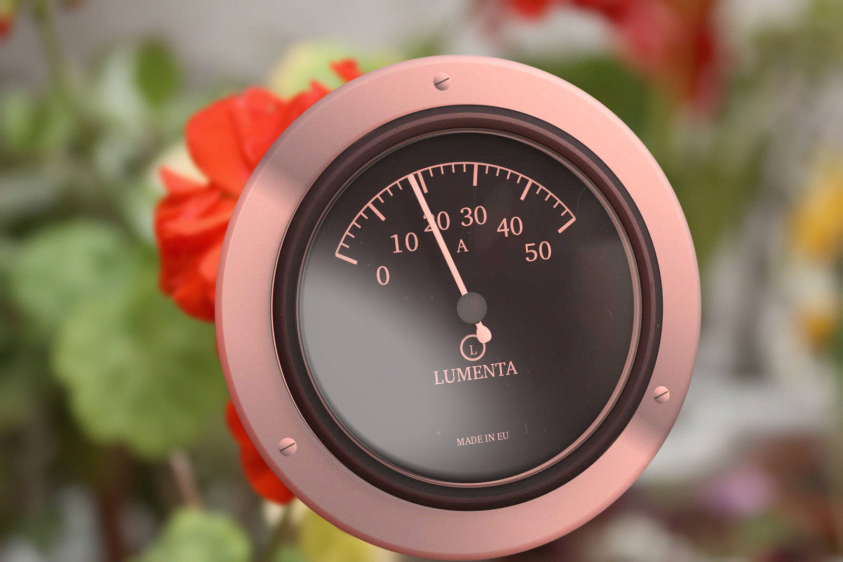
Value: 18 A
